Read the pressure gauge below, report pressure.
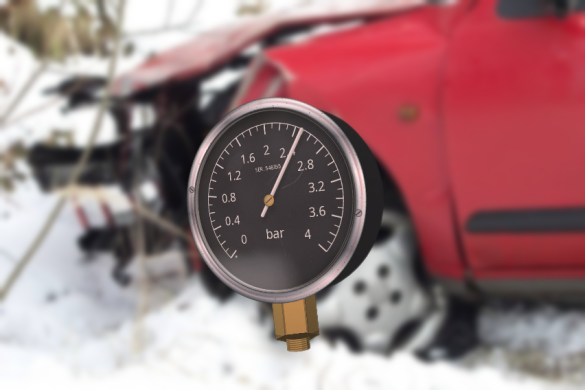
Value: 2.5 bar
